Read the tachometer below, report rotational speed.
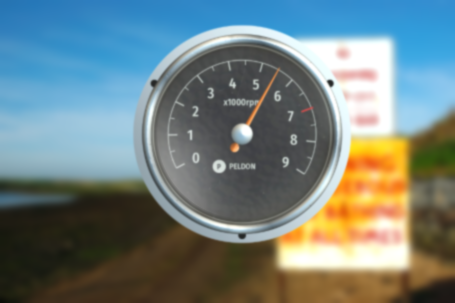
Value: 5500 rpm
